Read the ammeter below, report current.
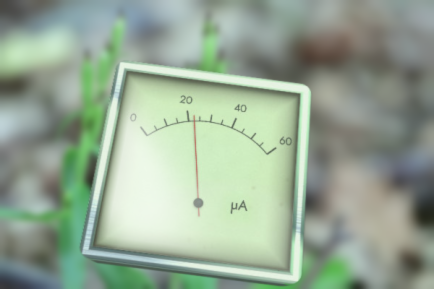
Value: 22.5 µA
